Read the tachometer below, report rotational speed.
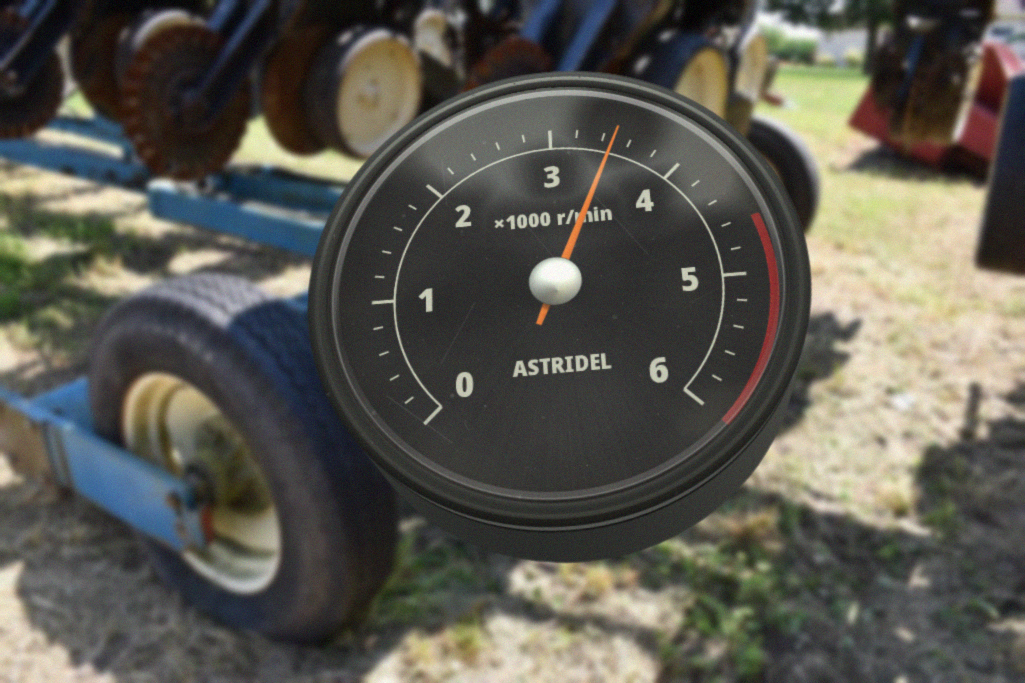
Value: 3500 rpm
